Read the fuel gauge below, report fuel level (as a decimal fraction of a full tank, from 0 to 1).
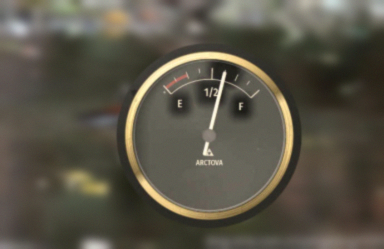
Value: 0.625
